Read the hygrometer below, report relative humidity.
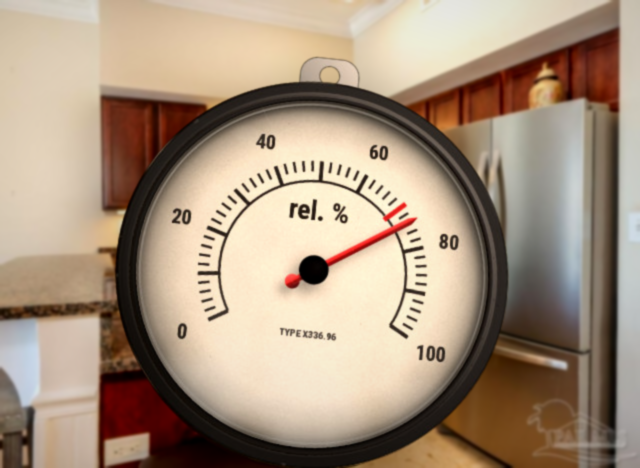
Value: 74 %
